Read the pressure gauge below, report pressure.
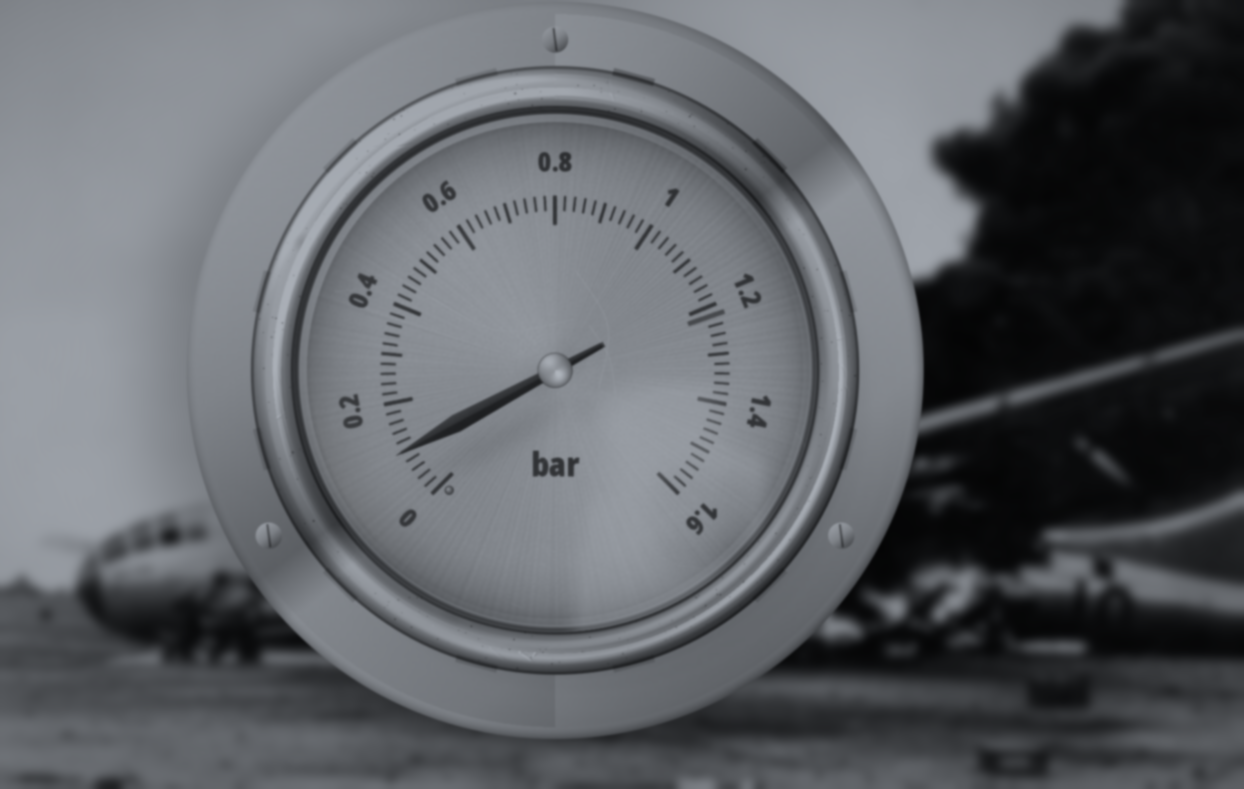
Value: 0.1 bar
